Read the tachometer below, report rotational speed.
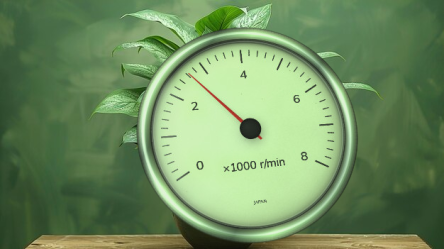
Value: 2600 rpm
